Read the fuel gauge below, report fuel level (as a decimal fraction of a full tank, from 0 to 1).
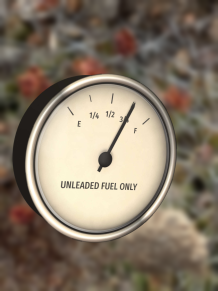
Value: 0.75
